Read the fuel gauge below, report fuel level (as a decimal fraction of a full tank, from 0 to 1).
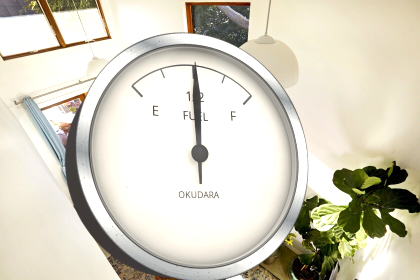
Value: 0.5
